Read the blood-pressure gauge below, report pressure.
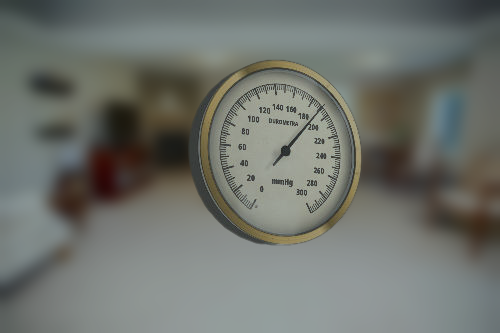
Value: 190 mmHg
